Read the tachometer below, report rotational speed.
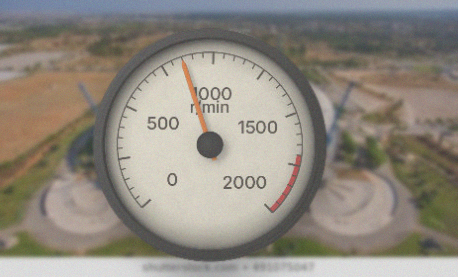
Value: 850 rpm
